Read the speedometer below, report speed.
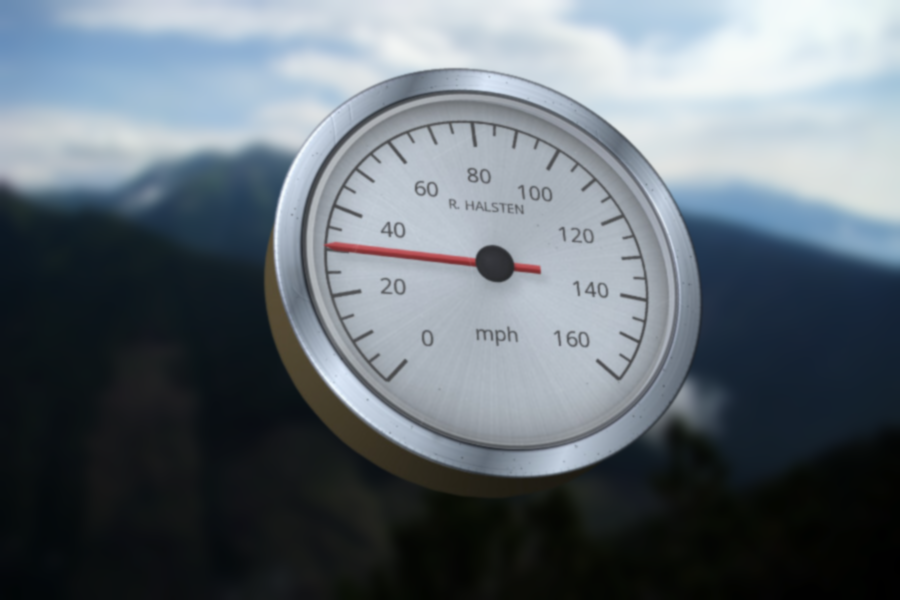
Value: 30 mph
